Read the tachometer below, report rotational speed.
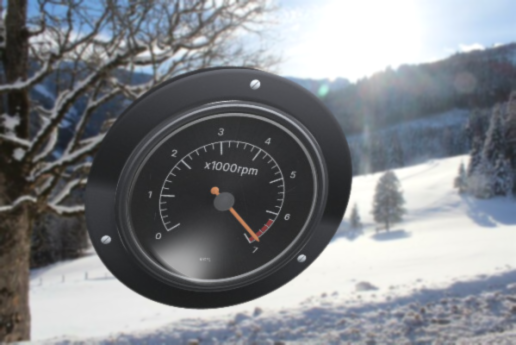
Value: 6800 rpm
